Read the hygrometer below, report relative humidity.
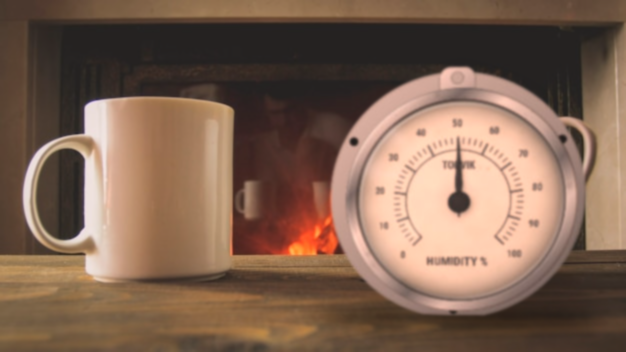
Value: 50 %
